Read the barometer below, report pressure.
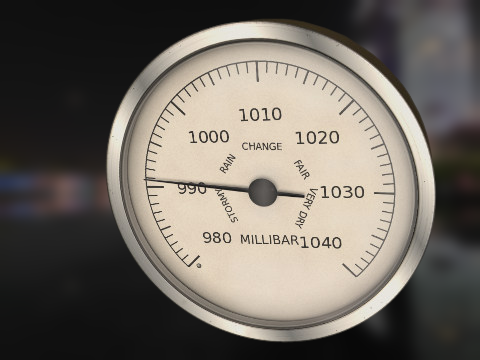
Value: 991 mbar
